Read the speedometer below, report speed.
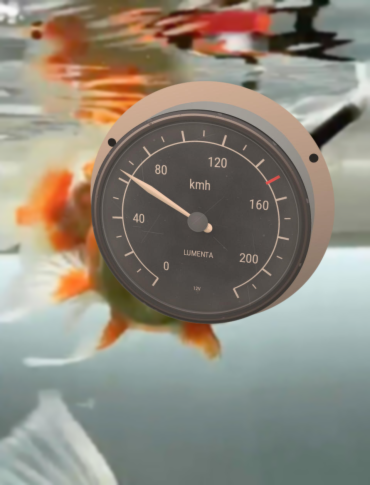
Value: 65 km/h
